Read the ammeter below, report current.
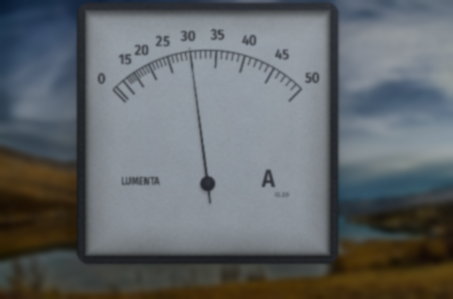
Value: 30 A
